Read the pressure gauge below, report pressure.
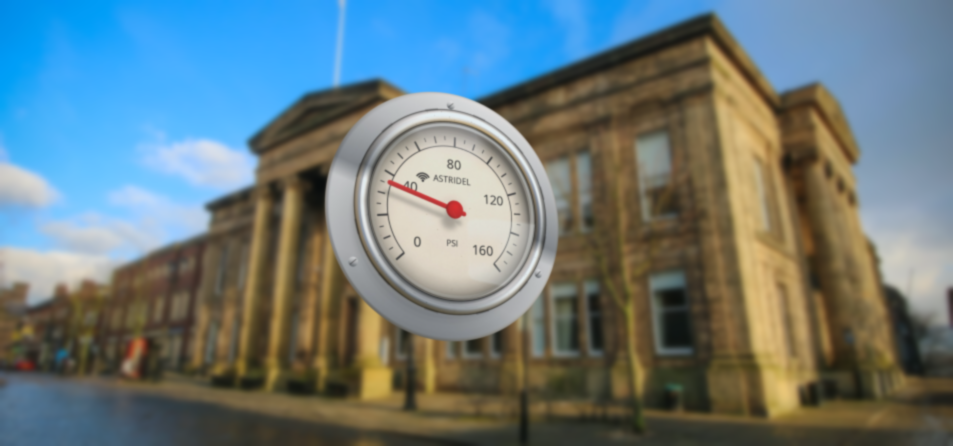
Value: 35 psi
